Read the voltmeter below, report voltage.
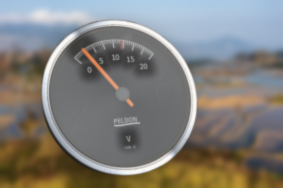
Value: 2.5 V
